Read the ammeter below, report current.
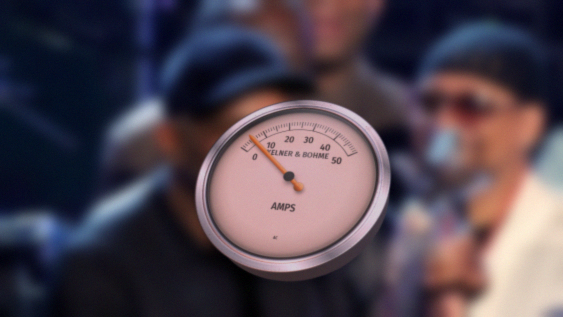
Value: 5 A
